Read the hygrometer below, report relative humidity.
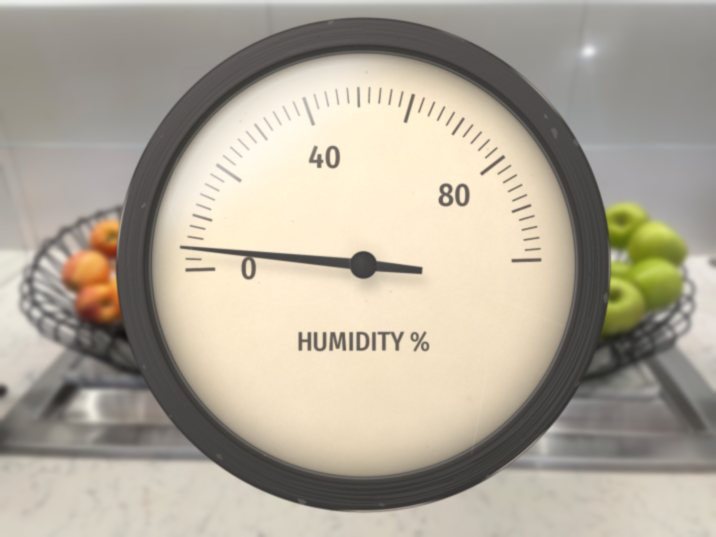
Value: 4 %
